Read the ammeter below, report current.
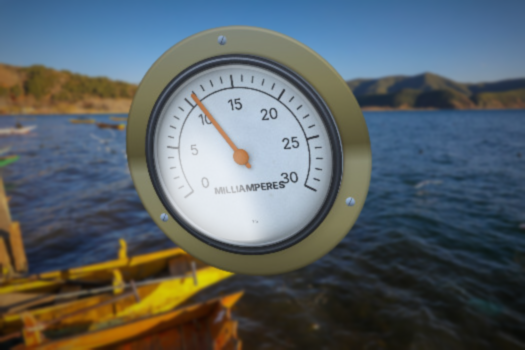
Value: 11 mA
